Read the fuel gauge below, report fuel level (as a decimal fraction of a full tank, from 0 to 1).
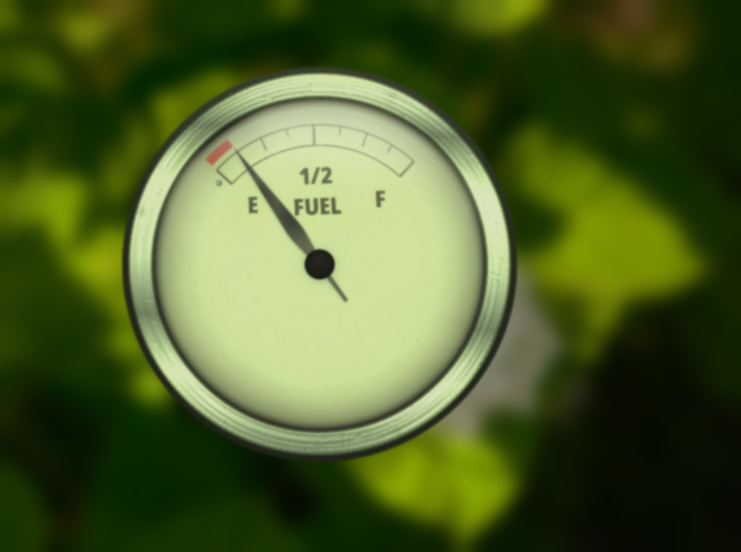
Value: 0.125
